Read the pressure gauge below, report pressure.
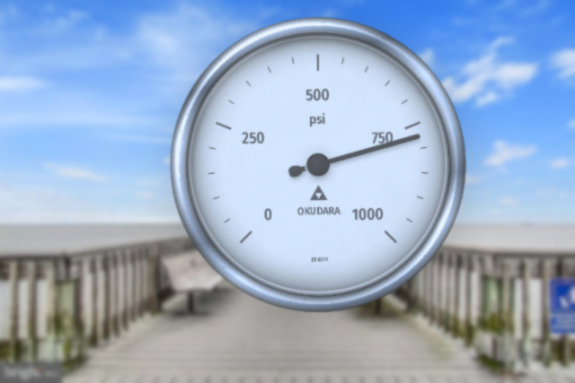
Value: 775 psi
